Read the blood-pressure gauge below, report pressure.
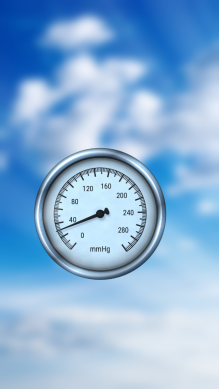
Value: 30 mmHg
